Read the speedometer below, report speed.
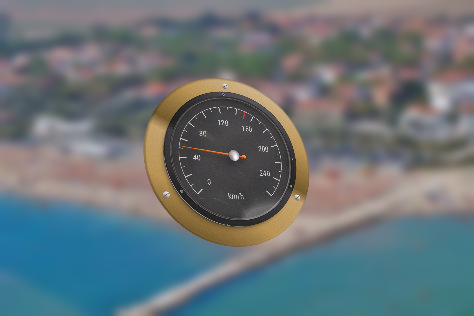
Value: 50 km/h
